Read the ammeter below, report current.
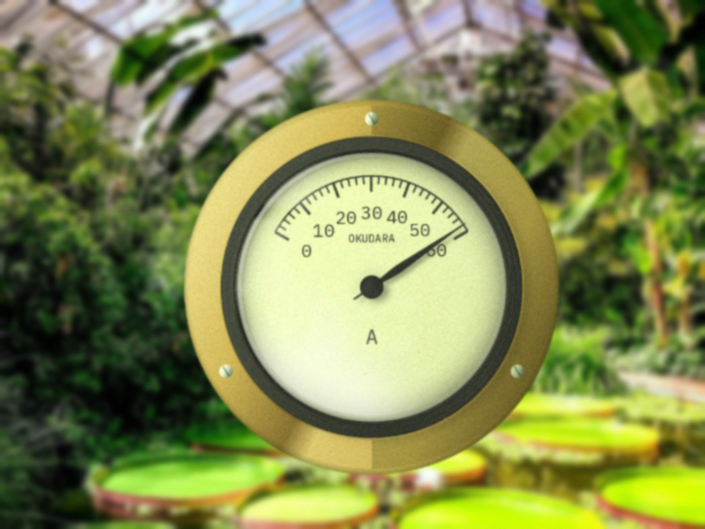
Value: 58 A
